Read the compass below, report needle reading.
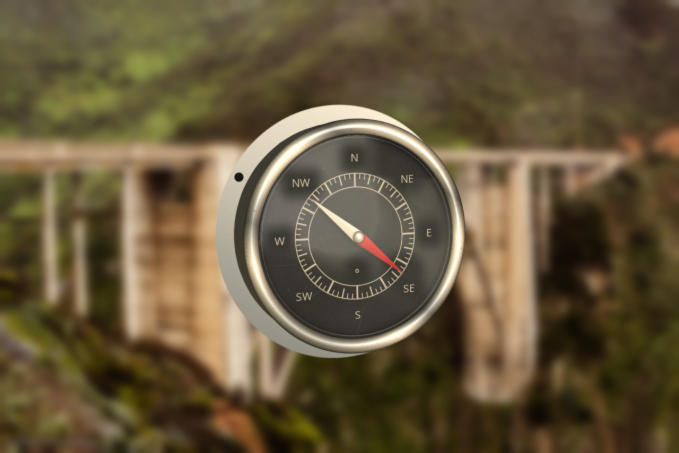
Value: 130 °
